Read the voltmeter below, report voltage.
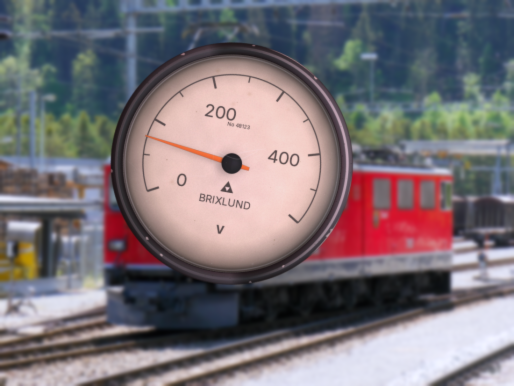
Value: 75 V
